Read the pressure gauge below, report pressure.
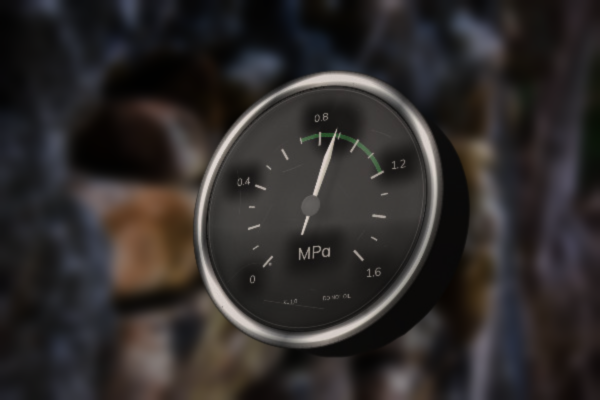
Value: 0.9 MPa
